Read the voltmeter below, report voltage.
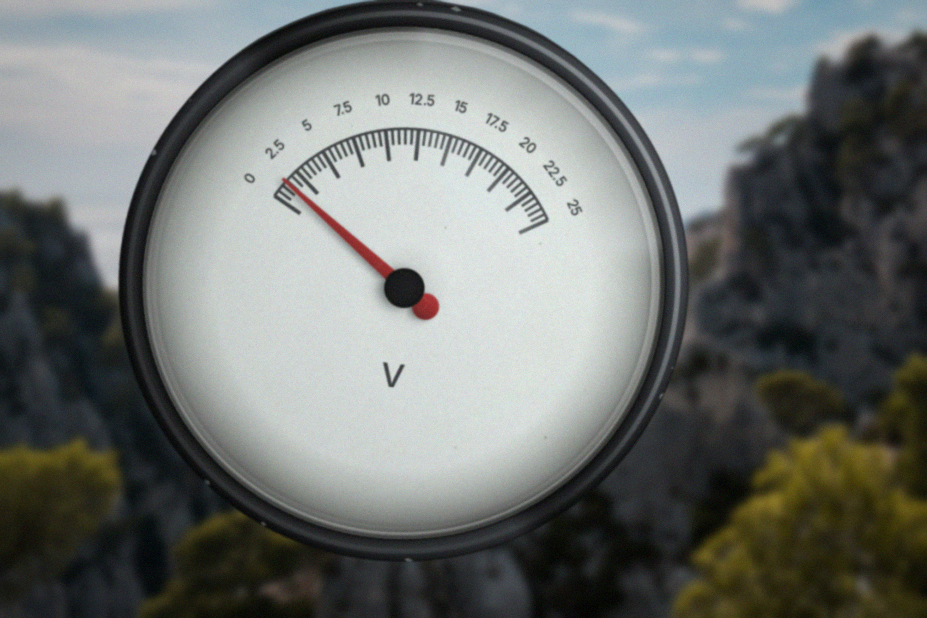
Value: 1.5 V
